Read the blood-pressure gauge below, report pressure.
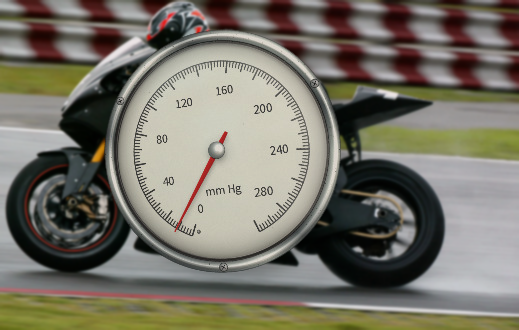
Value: 10 mmHg
